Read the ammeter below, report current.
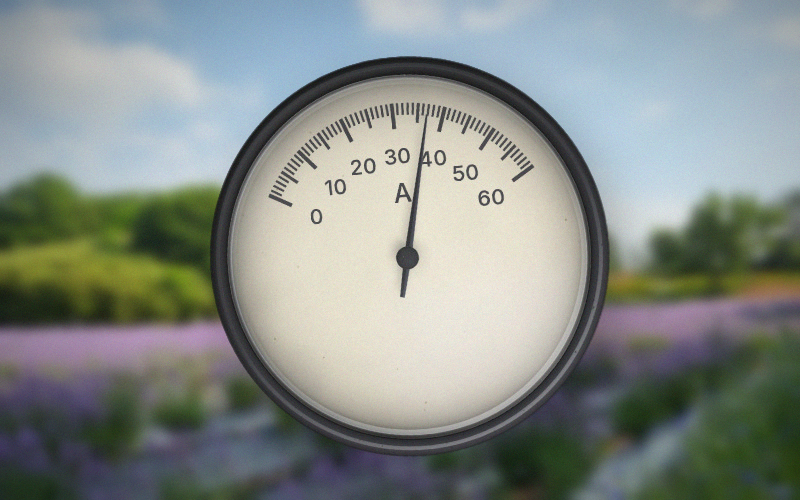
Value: 37 A
